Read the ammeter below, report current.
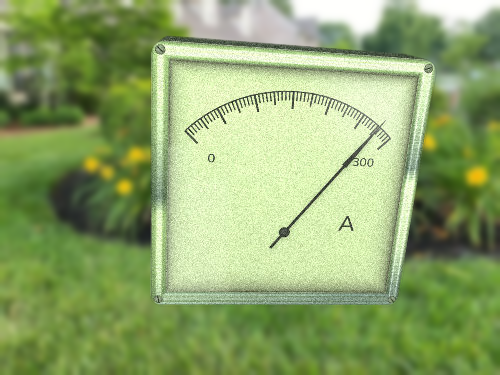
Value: 275 A
